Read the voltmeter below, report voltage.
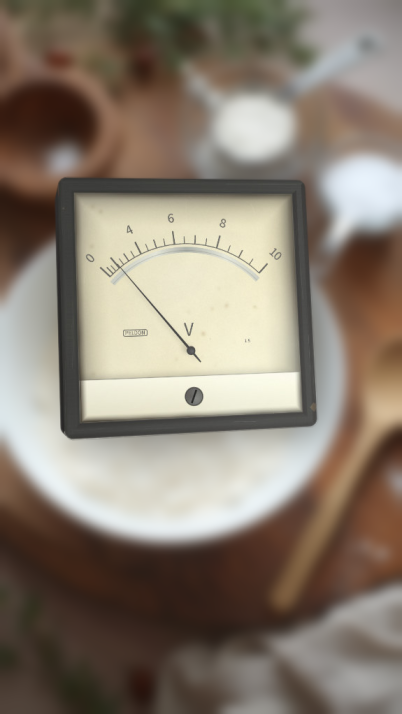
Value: 2 V
